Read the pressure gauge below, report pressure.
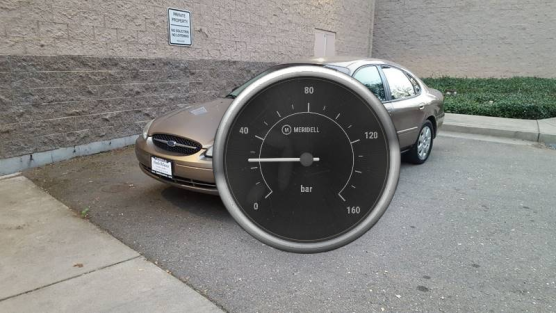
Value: 25 bar
